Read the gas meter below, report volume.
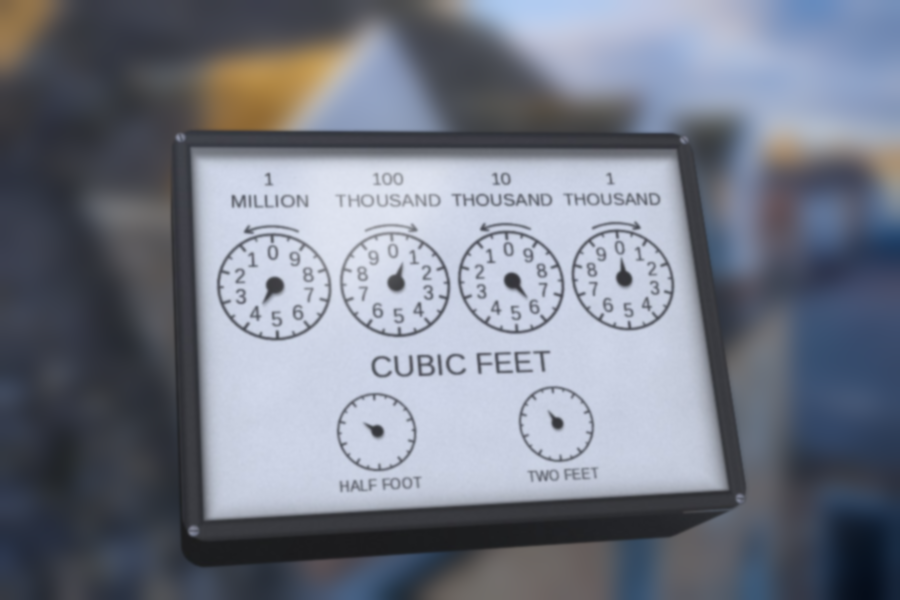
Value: 406000 ft³
